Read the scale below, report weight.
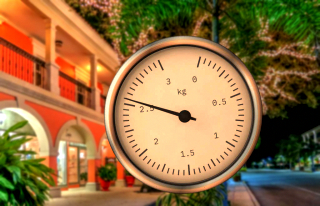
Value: 2.55 kg
